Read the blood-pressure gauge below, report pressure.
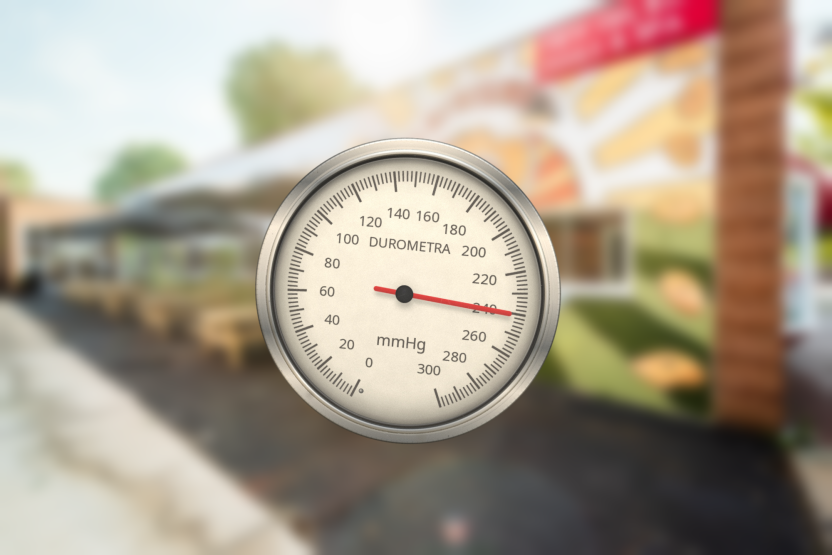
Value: 240 mmHg
